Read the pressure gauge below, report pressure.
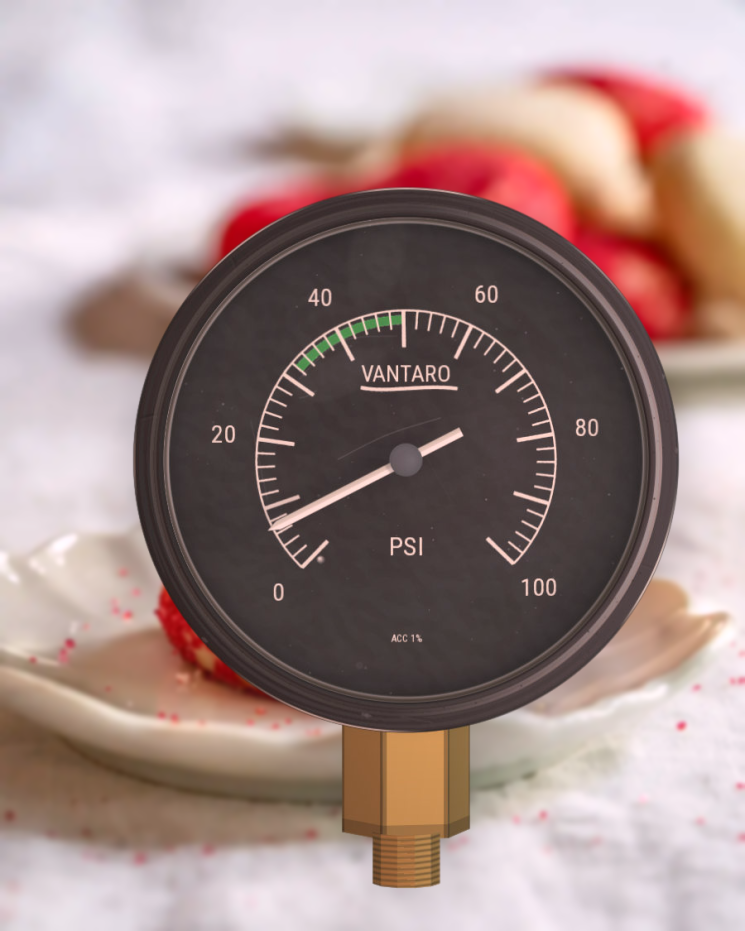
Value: 7 psi
